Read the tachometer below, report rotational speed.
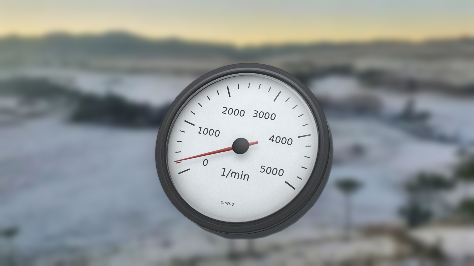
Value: 200 rpm
